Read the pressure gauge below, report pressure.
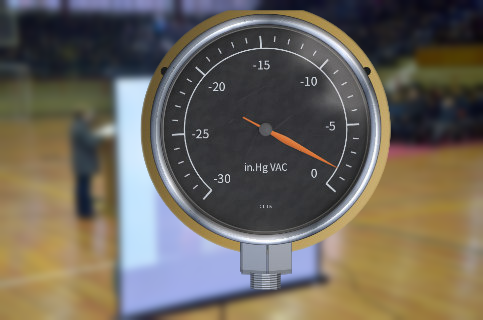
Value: -1.5 inHg
